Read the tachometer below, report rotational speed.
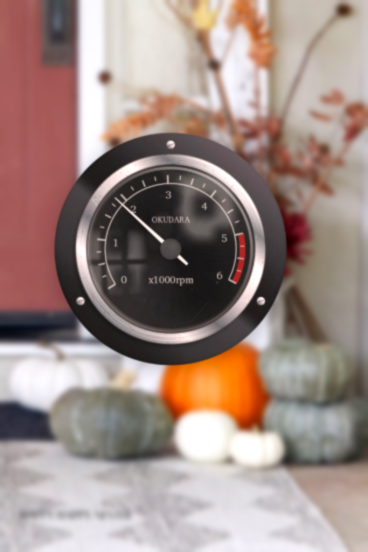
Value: 1875 rpm
